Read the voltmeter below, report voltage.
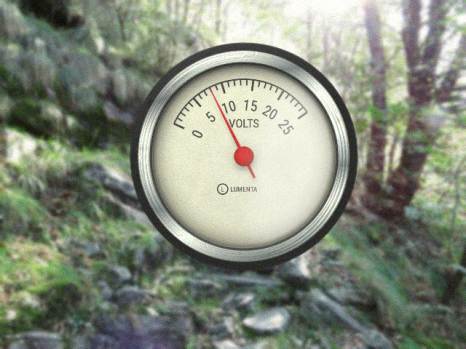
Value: 8 V
